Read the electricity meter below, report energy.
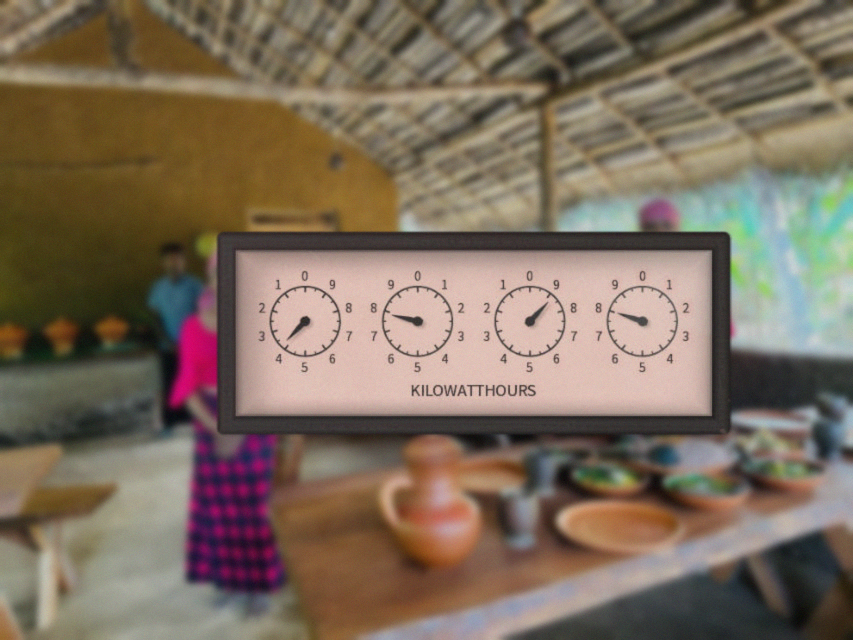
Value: 3788 kWh
